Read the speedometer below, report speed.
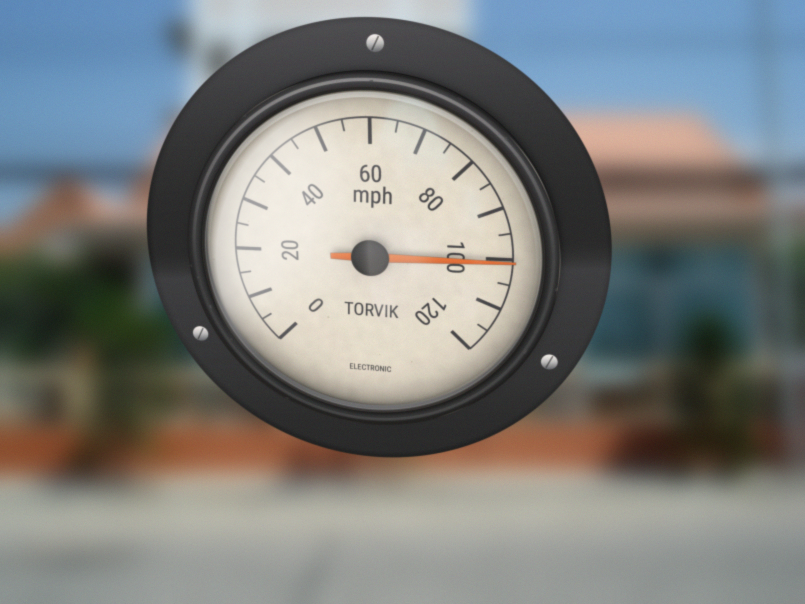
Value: 100 mph
